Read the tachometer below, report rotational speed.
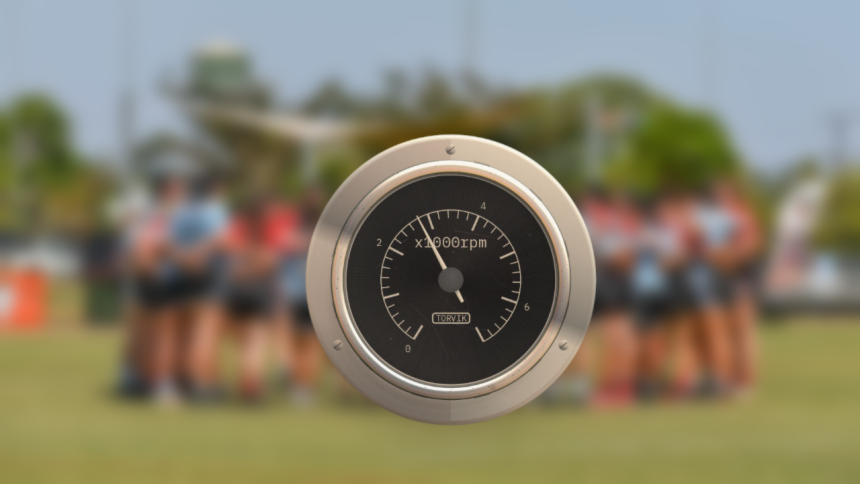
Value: 2800 rpm
